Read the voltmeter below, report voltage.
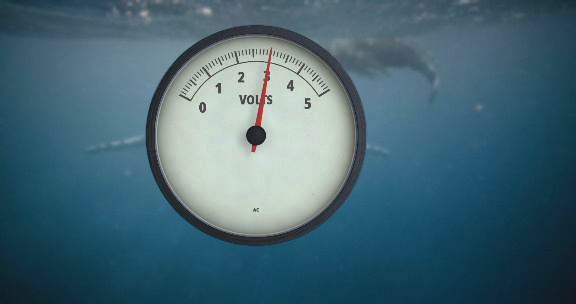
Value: 3 V
